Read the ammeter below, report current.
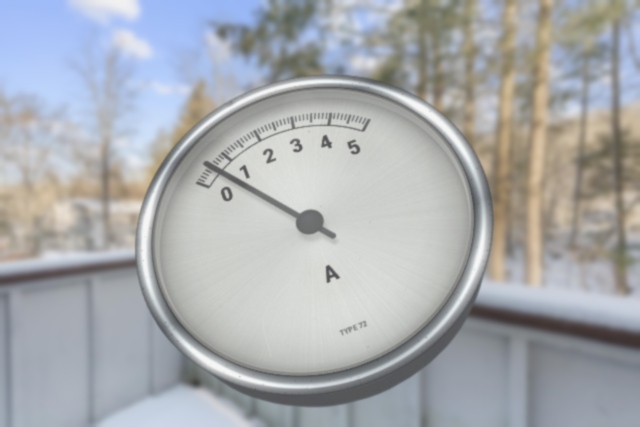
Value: 0.5 A
